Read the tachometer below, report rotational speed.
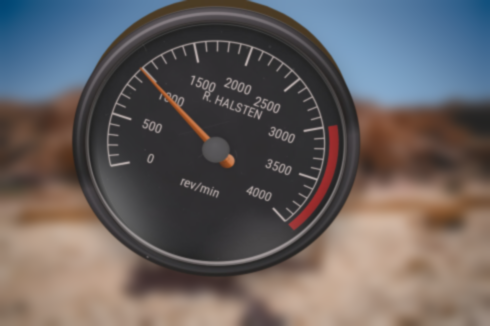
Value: 1000 rpm
